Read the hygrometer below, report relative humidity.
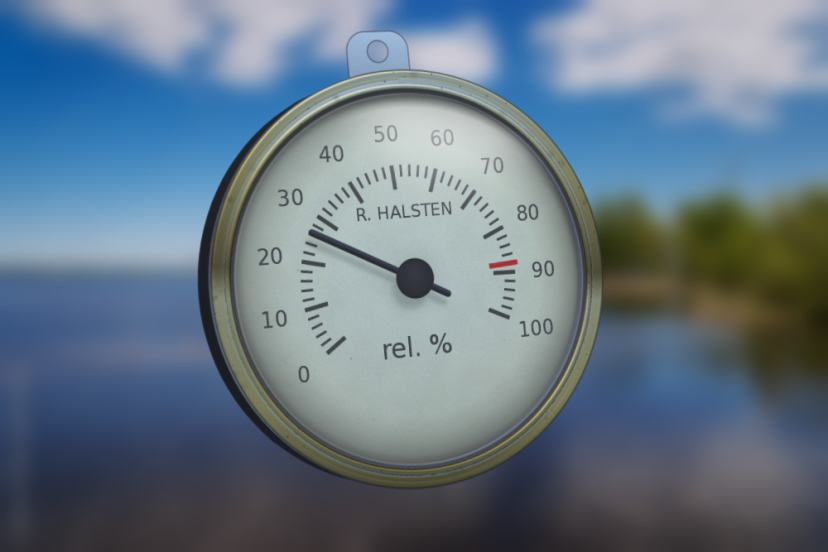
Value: 26 %
